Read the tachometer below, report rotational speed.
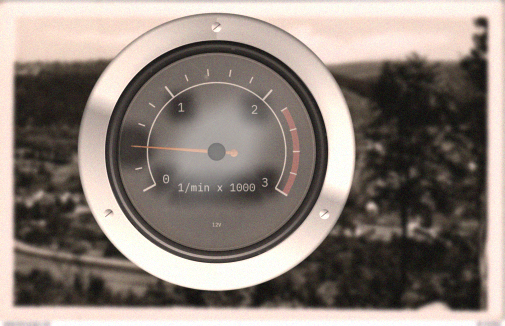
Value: 400 rpm
